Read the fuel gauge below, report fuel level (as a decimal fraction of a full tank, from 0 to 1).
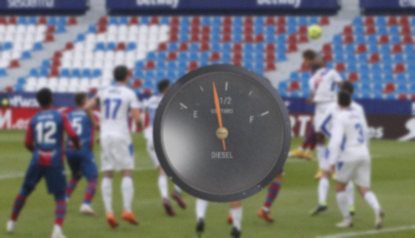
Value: 0.375
